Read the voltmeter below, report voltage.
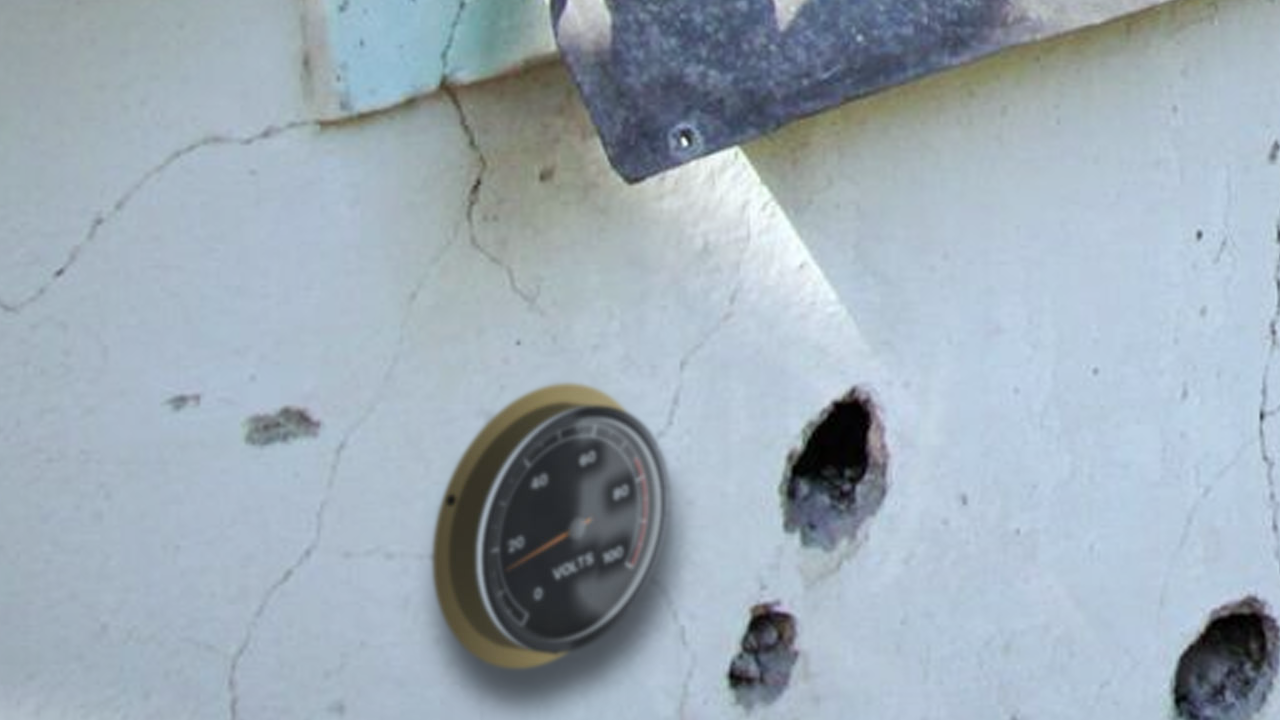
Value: 15 V
